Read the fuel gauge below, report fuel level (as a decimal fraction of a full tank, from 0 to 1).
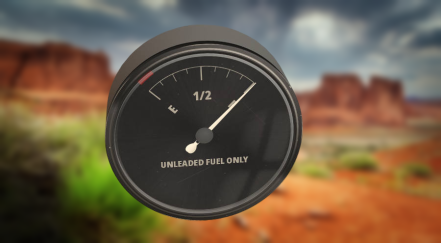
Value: 1
